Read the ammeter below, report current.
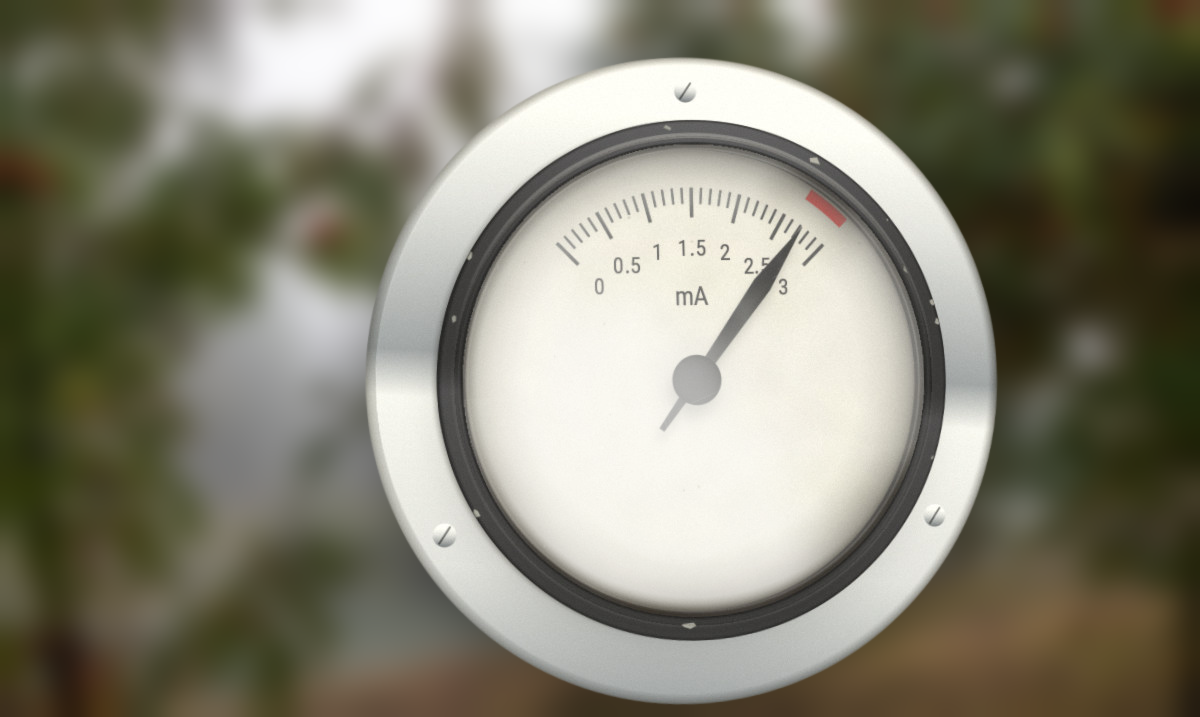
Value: 2.7 mA
